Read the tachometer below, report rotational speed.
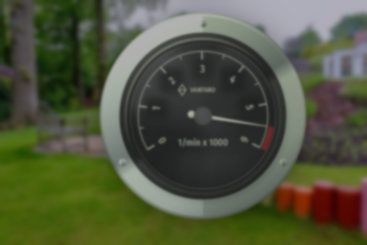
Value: 5500 rpm
